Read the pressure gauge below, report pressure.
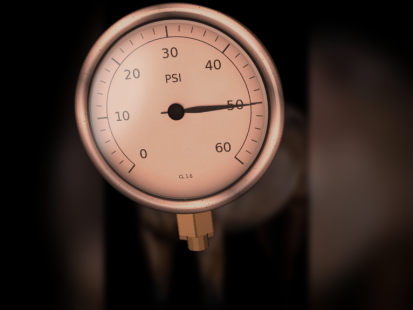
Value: 50 psi
